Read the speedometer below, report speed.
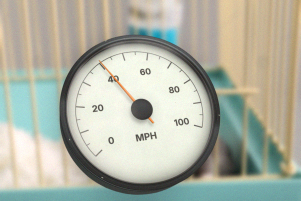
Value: 40 mph
